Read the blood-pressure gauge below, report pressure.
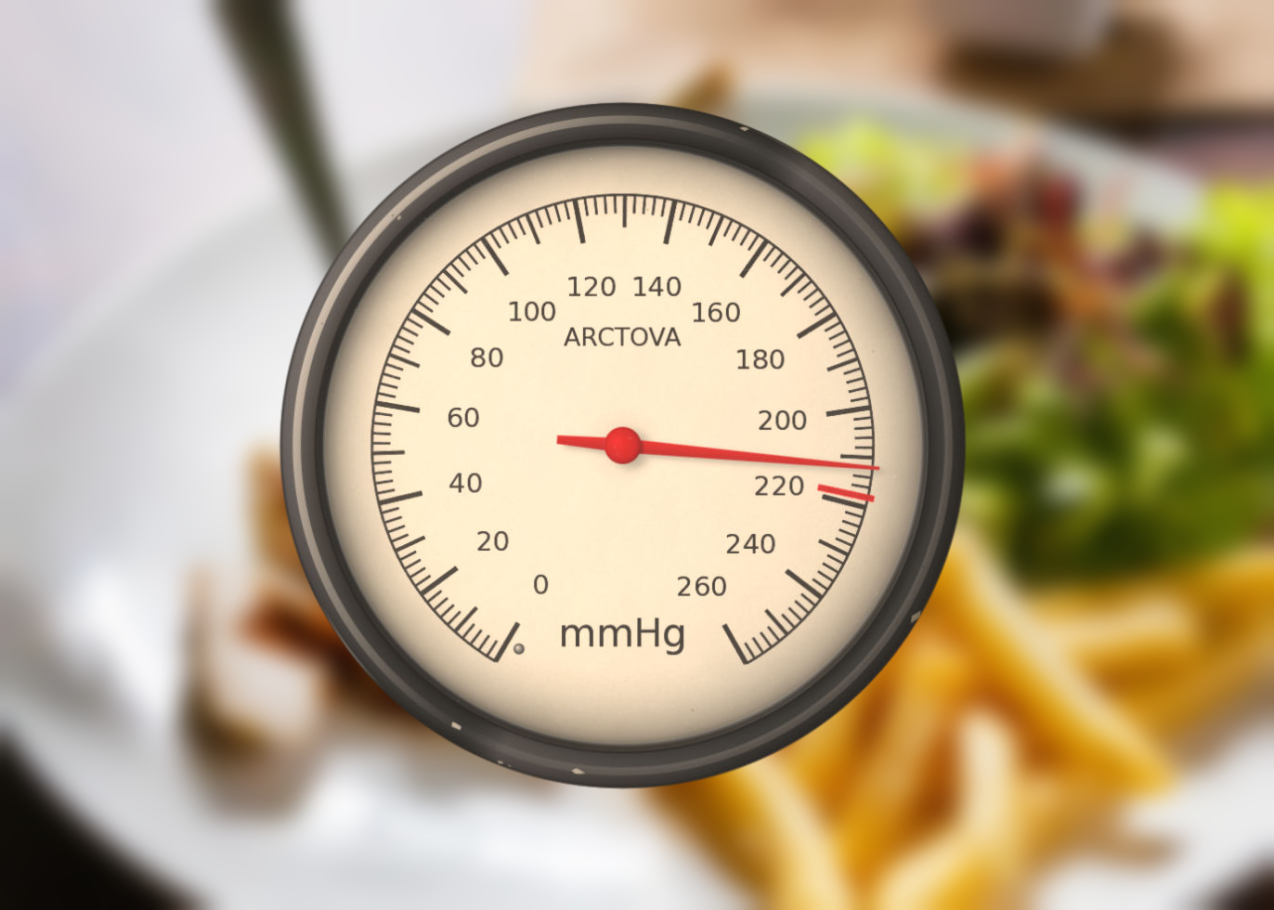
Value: 212 mmHg
